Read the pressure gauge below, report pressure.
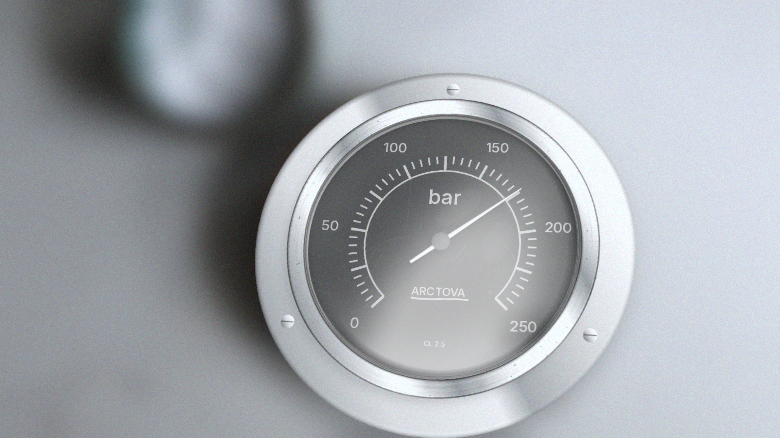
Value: 175 bar
